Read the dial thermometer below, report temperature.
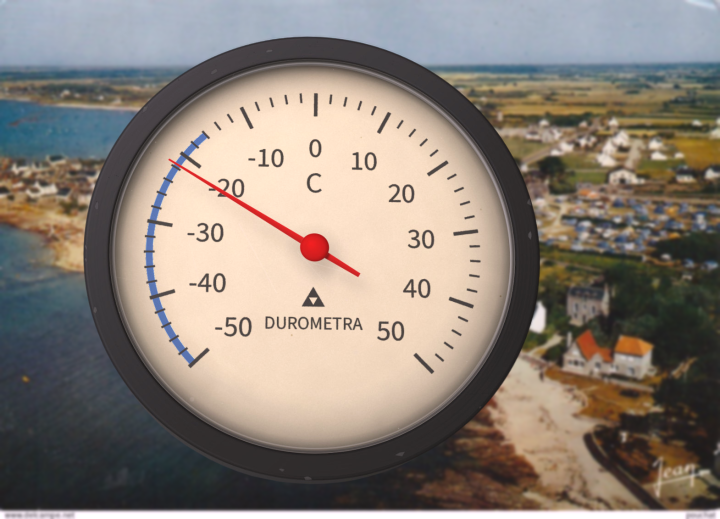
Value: -22 °C
